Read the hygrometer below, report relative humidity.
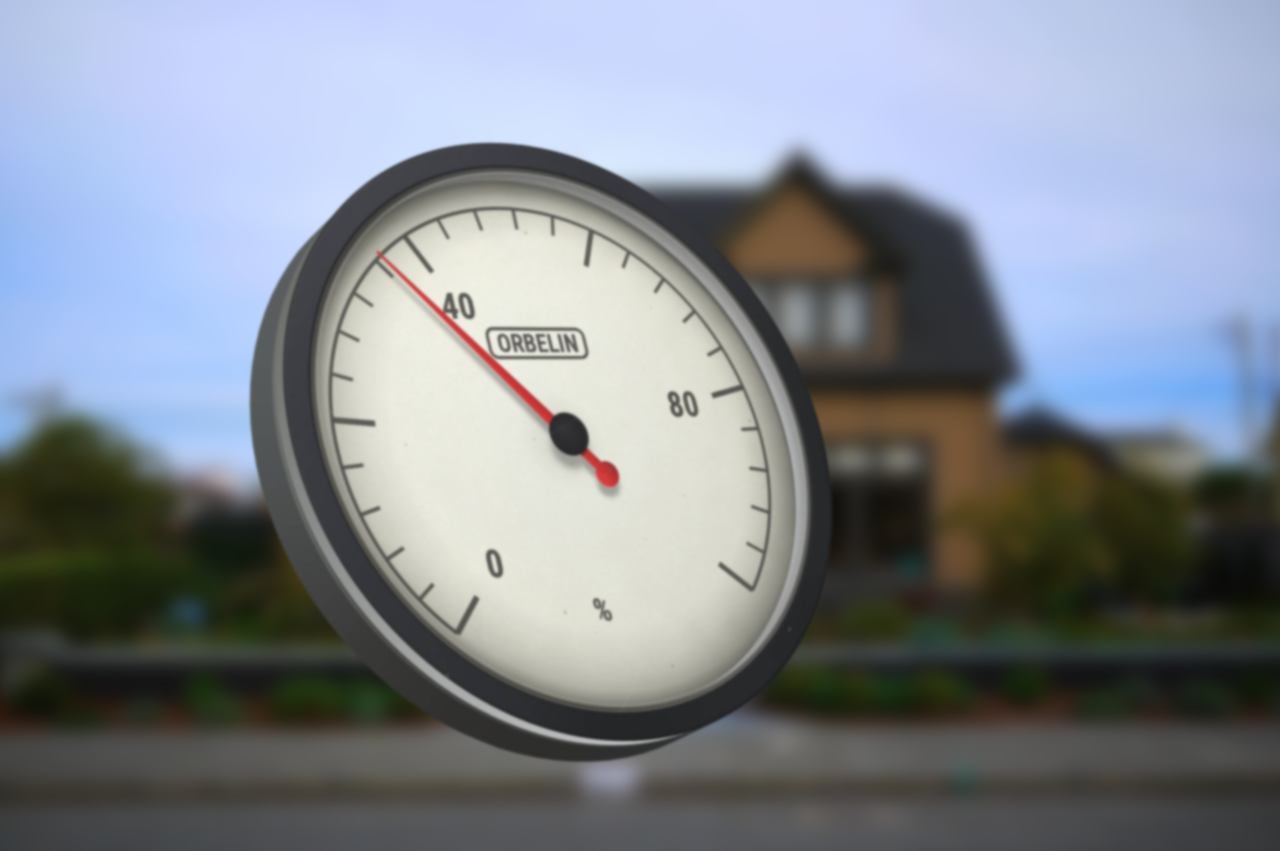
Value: 36 %
